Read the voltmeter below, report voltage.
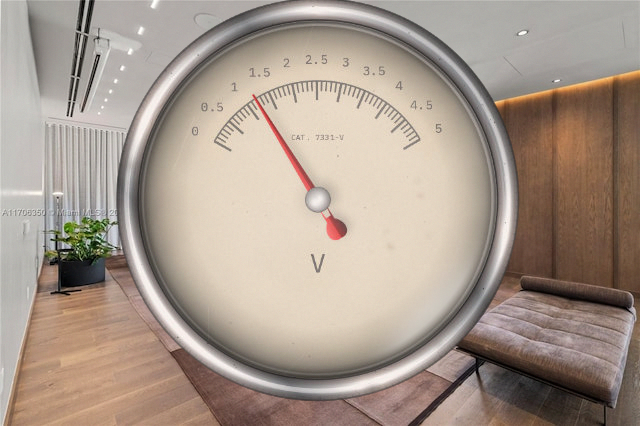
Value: 1.2 V
